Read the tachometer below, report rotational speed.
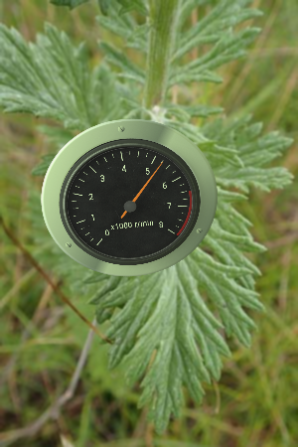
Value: 5250 rpm
